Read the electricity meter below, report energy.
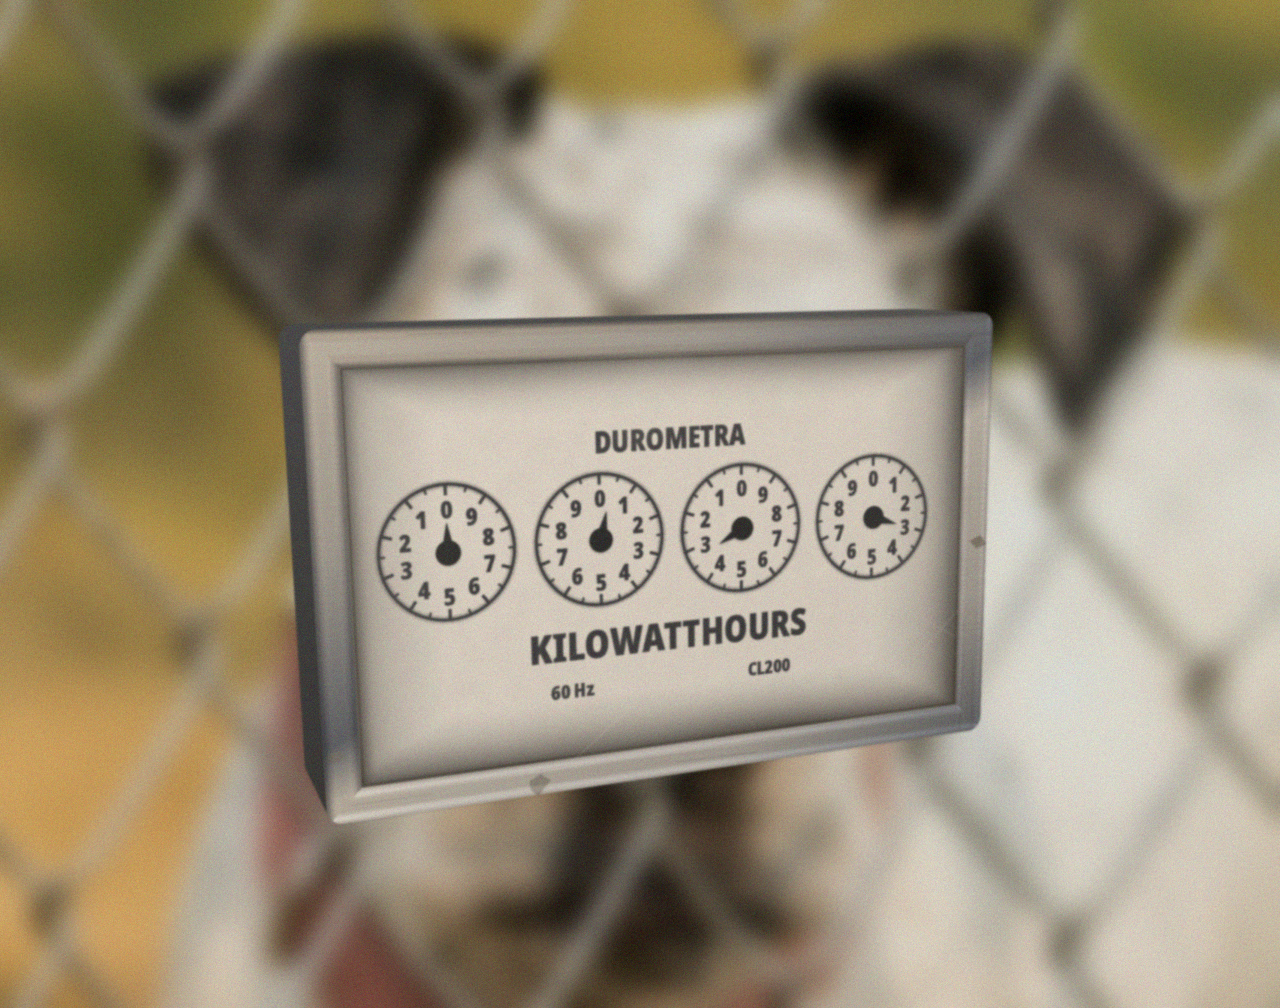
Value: 33 kWh
